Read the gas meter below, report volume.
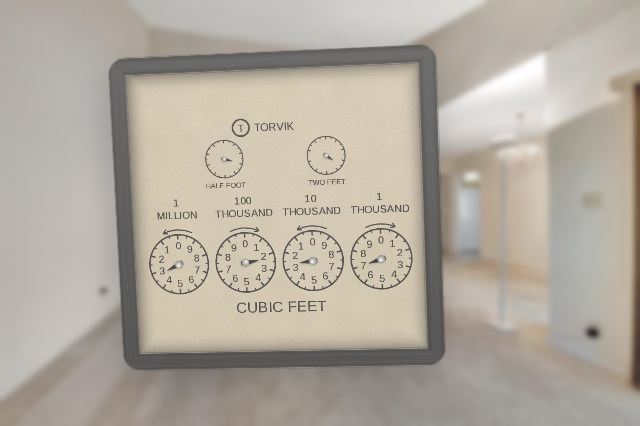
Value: 322700 ft³
